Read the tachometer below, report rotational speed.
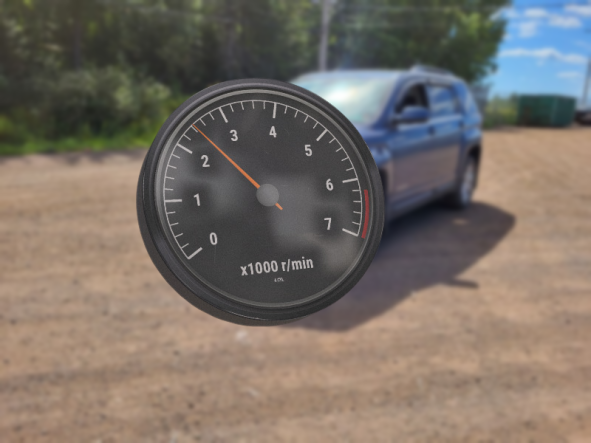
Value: 2400 rpm
